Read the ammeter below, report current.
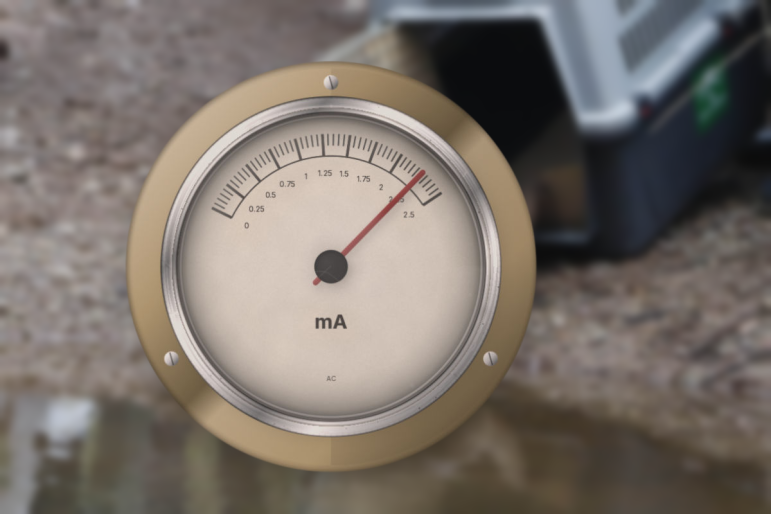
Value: 2.25 mA
